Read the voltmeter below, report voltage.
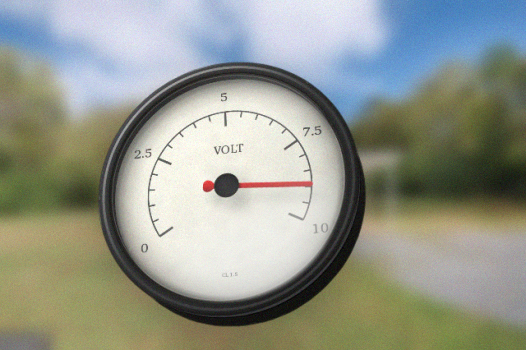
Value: 9 V
